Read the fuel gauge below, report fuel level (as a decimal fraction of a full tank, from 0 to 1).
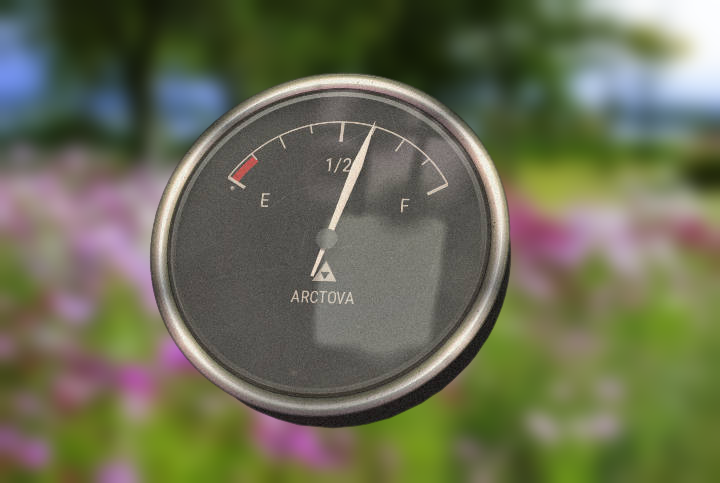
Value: 0.625
